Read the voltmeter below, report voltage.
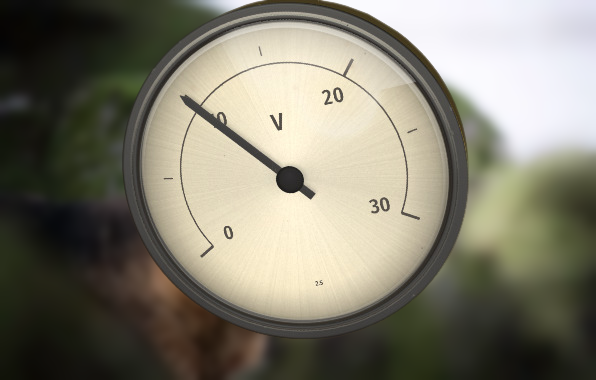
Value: 10 V
